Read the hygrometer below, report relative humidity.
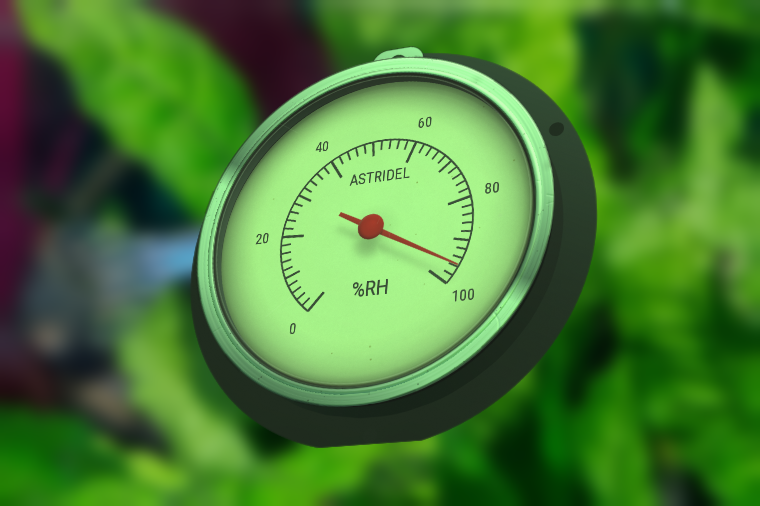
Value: 96 %
